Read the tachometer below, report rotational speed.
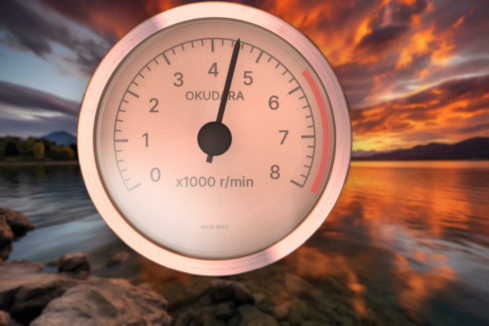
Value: 4500 rpm
